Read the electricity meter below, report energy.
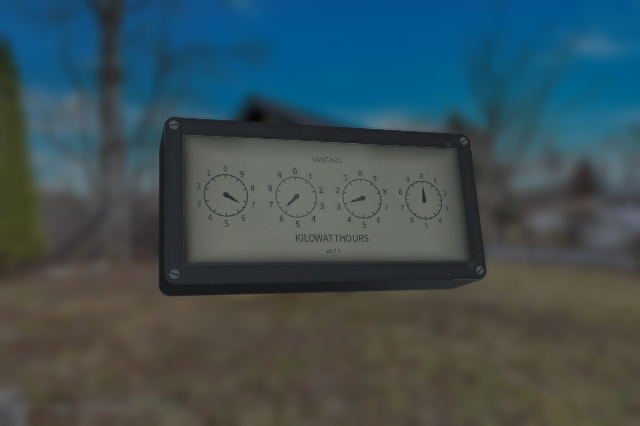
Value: 6630 kWh
